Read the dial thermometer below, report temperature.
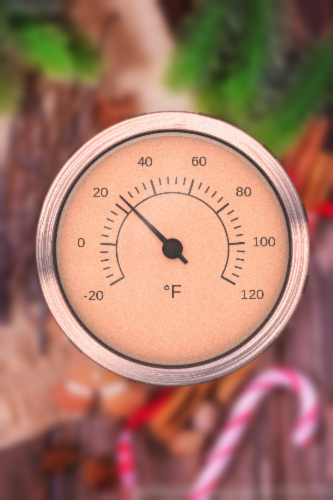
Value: 24 °F
